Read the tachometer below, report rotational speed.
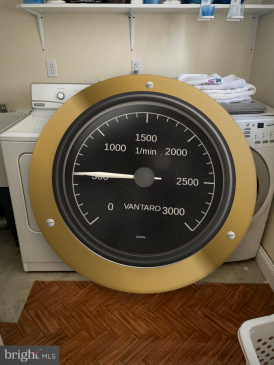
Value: 500 rpm
